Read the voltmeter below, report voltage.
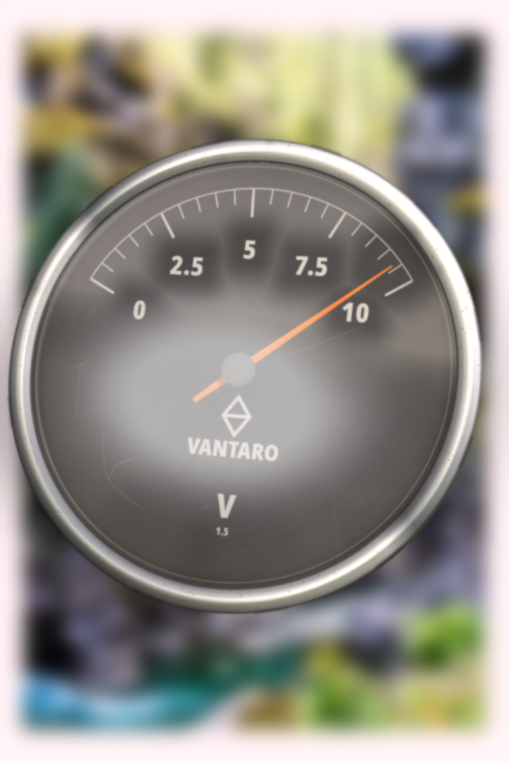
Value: 9.5 V
